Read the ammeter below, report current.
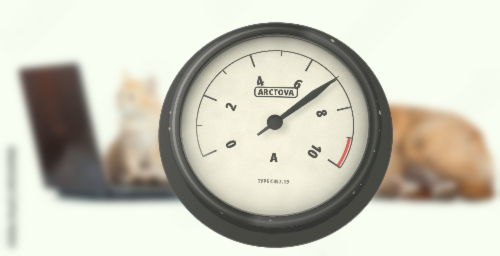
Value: 7 A
